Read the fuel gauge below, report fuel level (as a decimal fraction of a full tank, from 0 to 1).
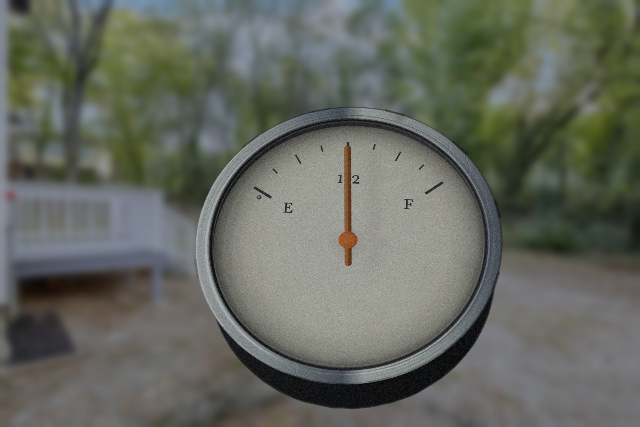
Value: 0.5
